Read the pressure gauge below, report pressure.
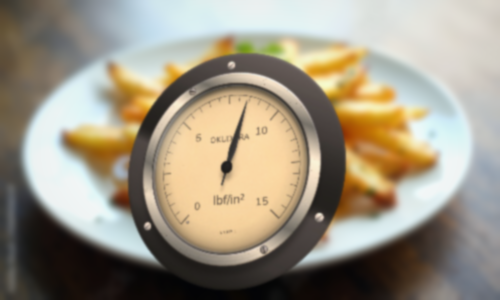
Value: 8.5 psi
